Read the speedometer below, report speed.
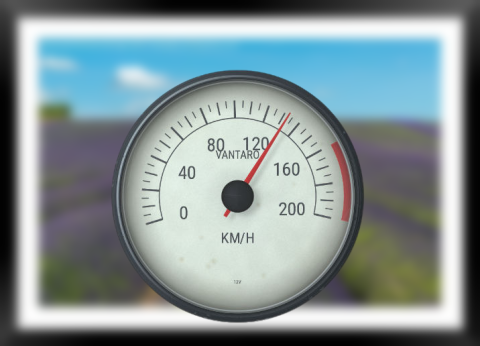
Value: 132.5 km/h
